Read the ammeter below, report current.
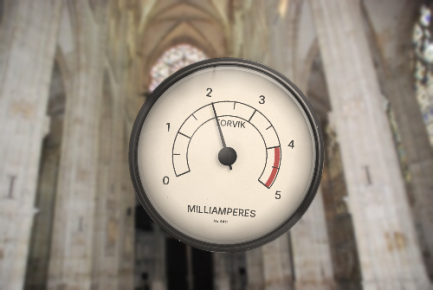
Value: 2 mA
